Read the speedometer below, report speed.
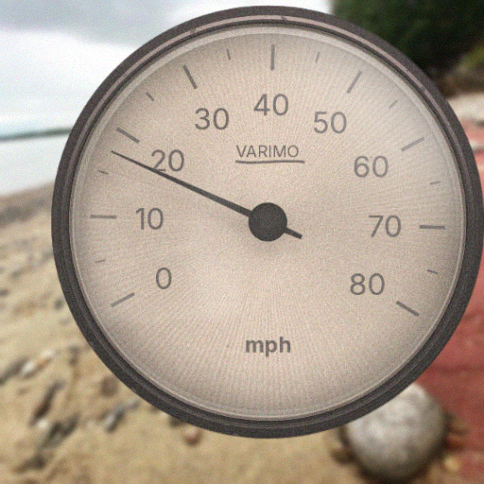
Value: 17.5 mph
